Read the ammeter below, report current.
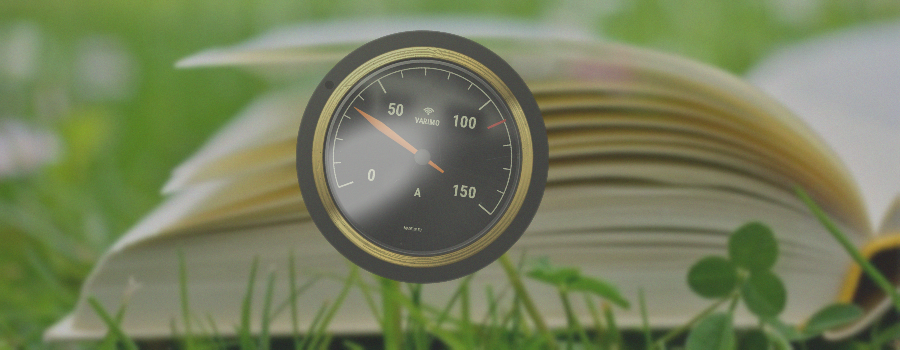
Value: 35 A
